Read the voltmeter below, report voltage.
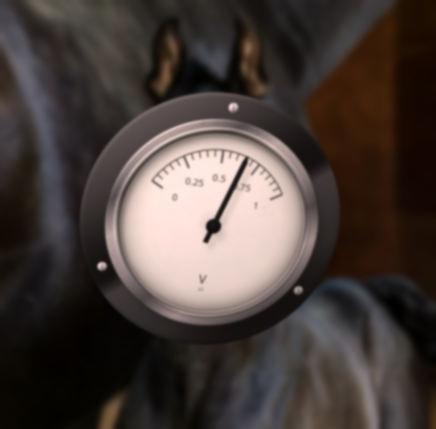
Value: 0.65 V
